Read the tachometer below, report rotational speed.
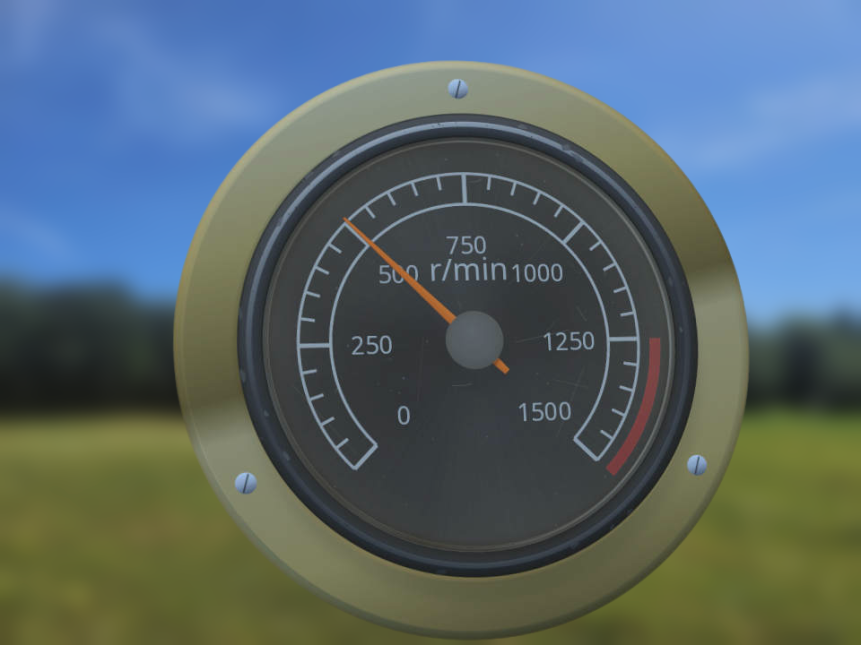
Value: 500 rpm
